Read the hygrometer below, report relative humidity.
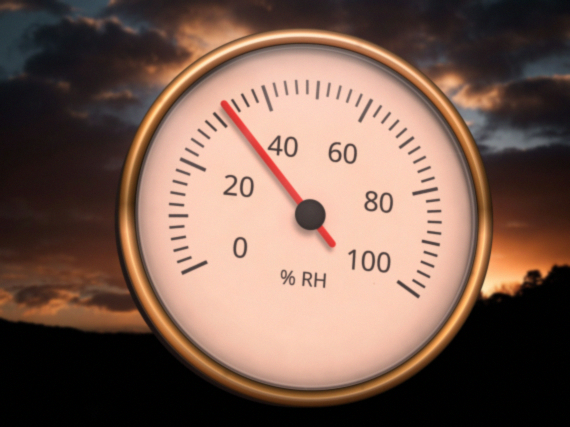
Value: 32 %
